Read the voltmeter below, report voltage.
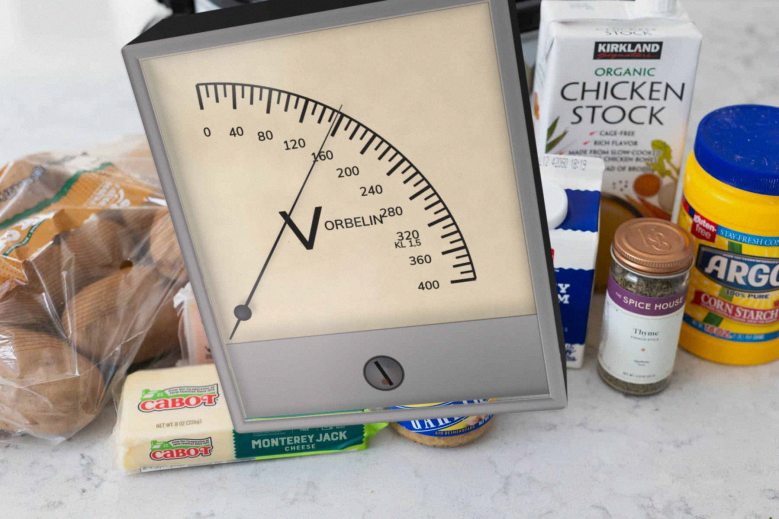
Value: 155 V
